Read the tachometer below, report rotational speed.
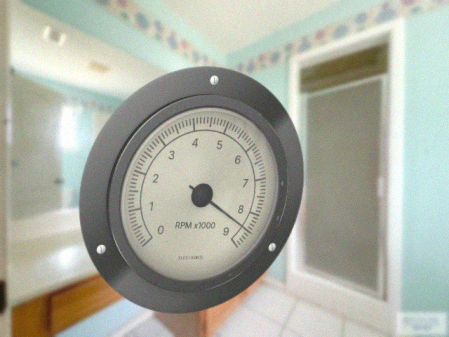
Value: 8500 rpm
